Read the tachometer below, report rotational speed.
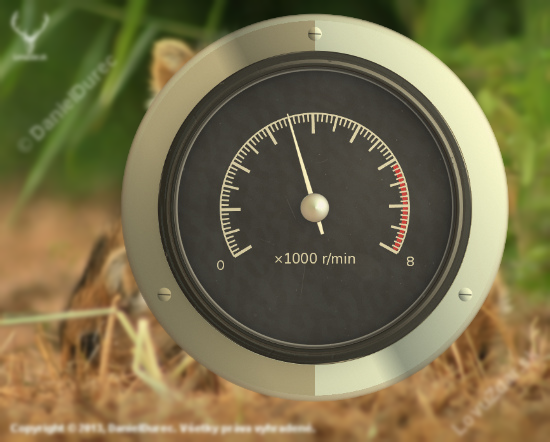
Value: 3500 rpm
